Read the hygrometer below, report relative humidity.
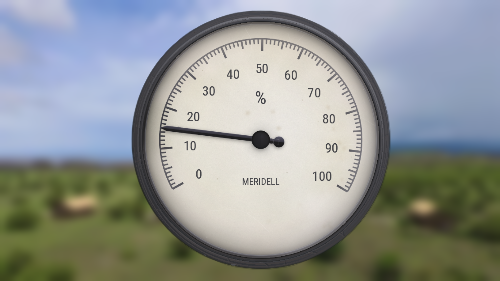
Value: 15 %
